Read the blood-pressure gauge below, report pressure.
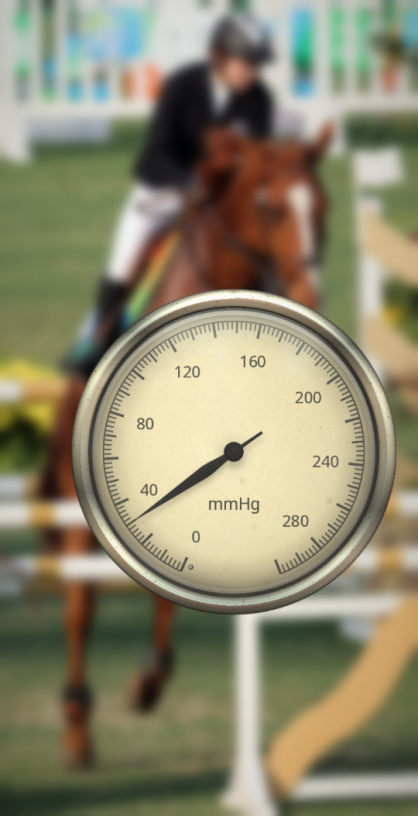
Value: 30 mmHg
